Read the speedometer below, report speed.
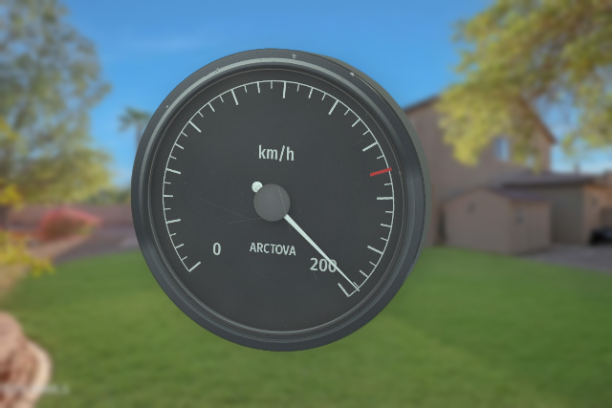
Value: 195 km/h
